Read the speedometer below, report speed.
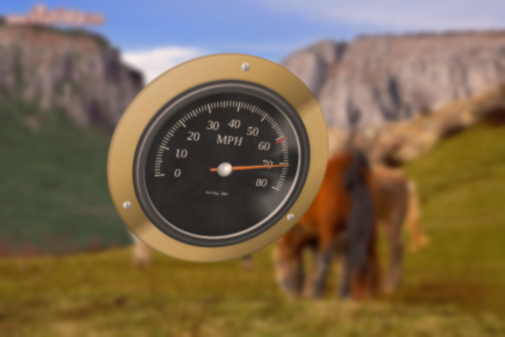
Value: 70 mph
